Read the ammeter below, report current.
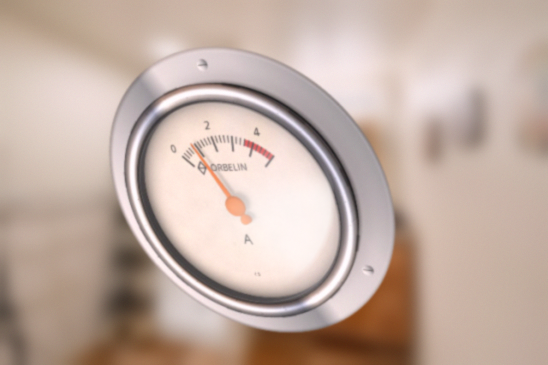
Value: 1 A
